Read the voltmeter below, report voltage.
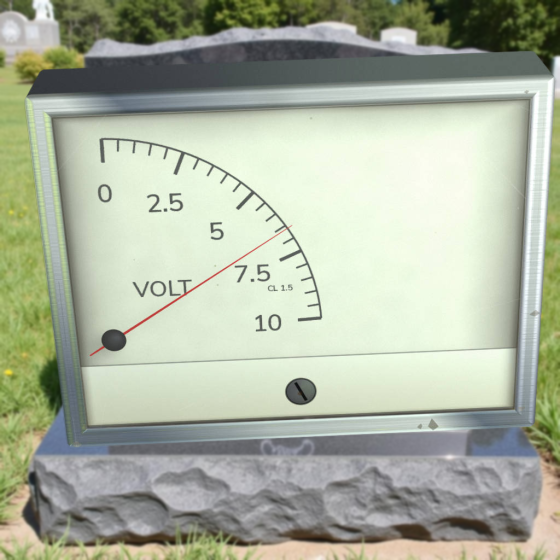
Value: 6.5 V
